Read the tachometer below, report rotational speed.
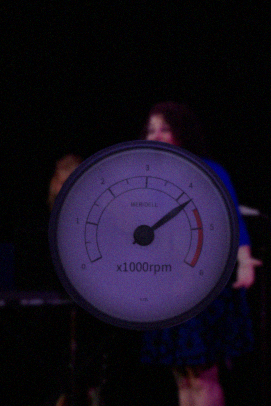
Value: 4250 rpm
